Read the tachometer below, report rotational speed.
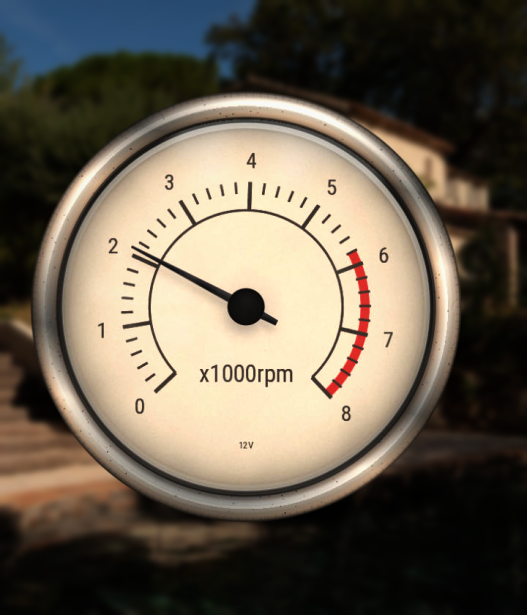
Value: 2100 rpm
